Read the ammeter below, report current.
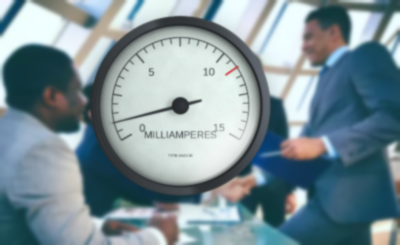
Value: 1 mA
